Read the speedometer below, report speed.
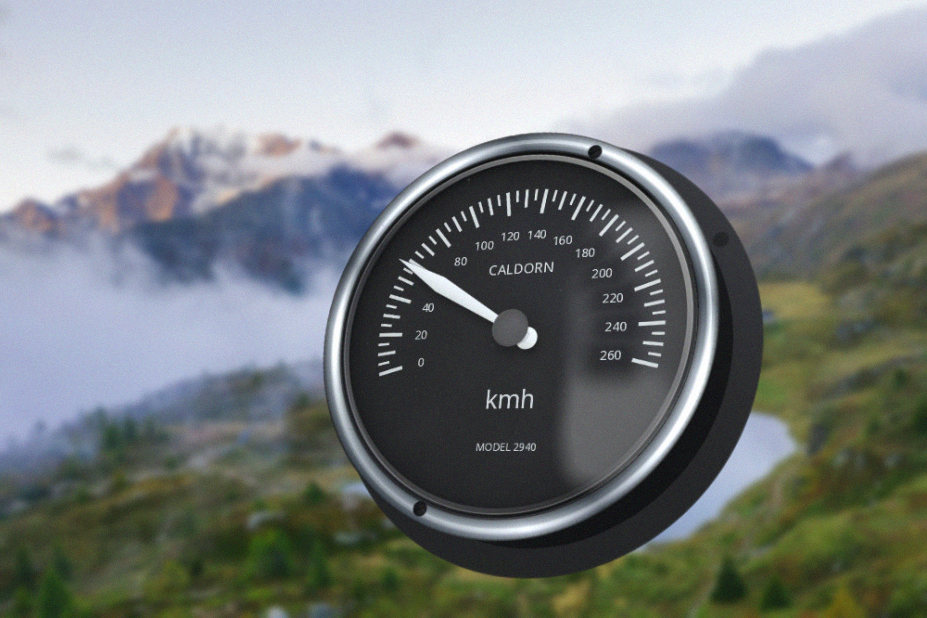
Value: 57.5 km/h
